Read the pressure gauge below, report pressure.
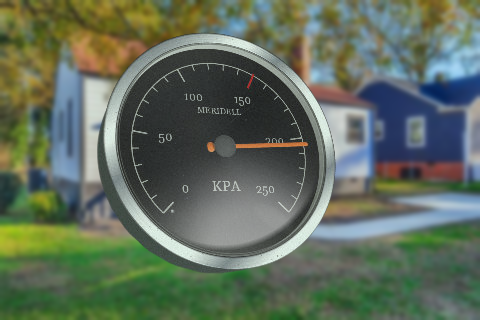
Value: 205 kPa
